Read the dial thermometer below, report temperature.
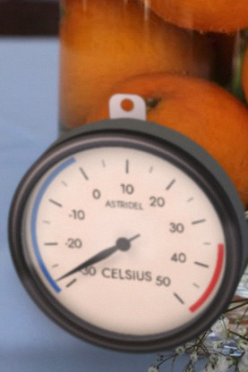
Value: -27.5 °C
